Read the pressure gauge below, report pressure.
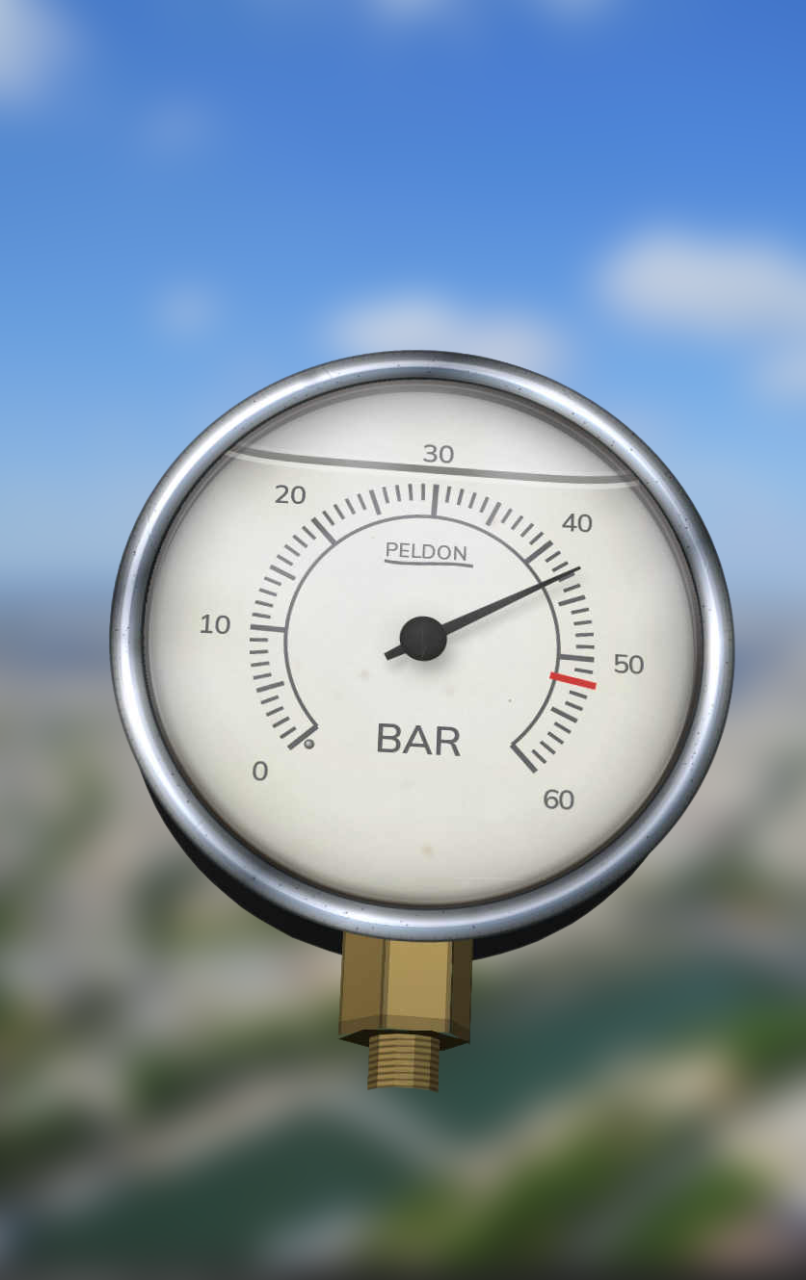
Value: 43 bar
